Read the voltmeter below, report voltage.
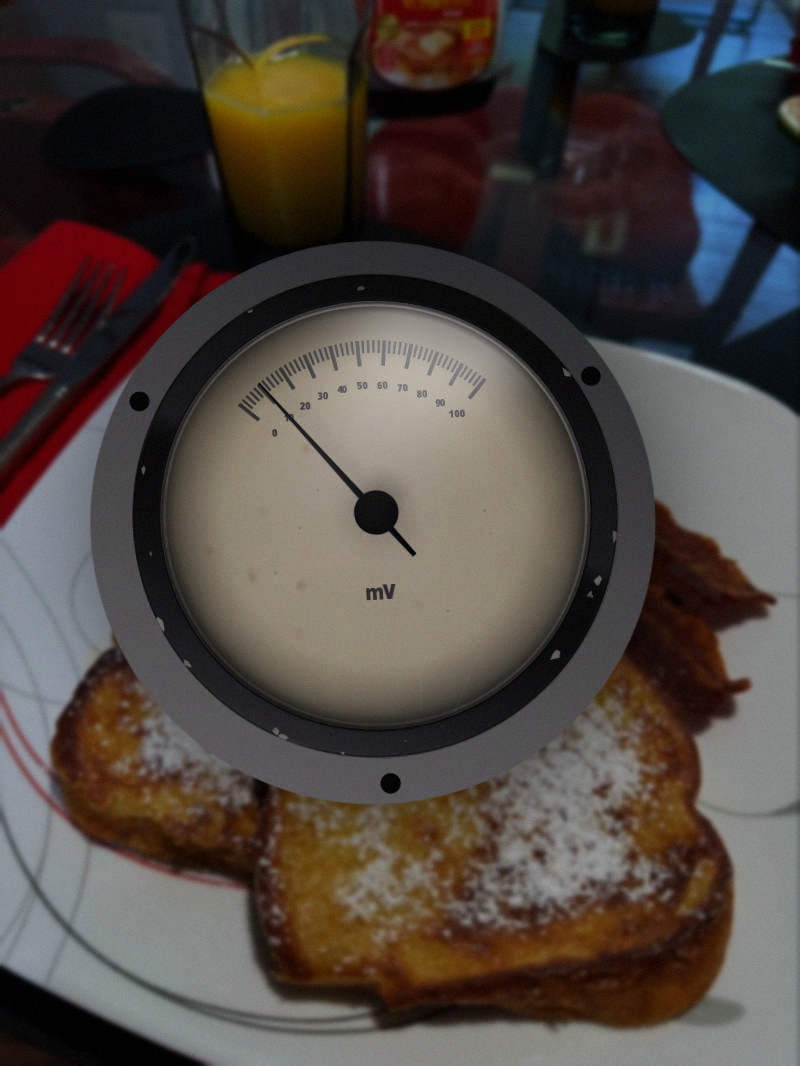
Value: 10 mV
